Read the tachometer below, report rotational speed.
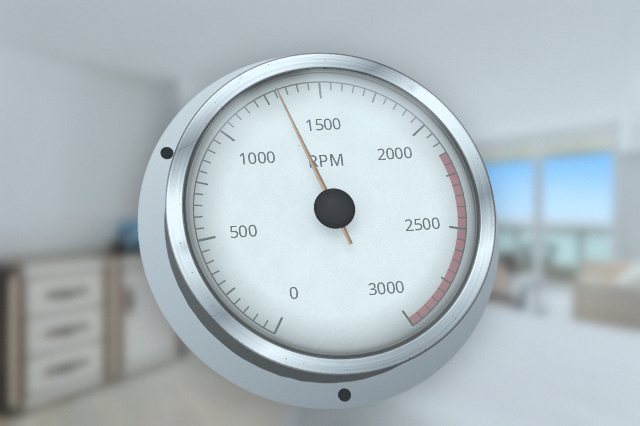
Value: 1300 rpm
